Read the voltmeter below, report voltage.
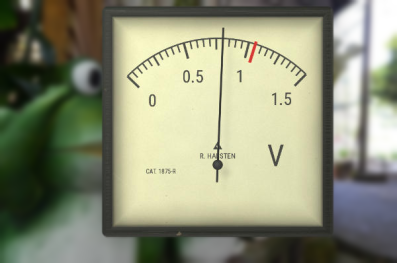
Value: 0.8 V
